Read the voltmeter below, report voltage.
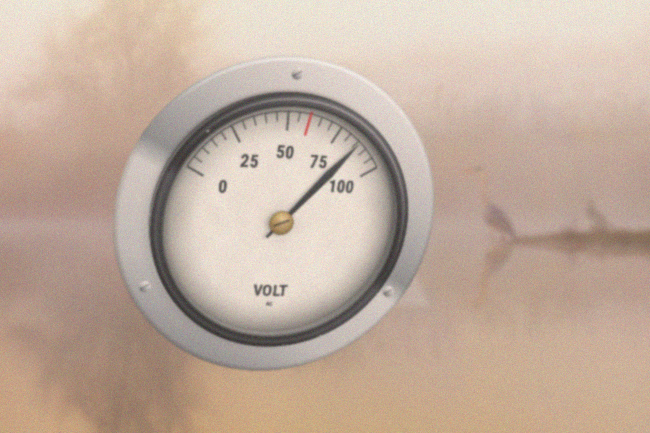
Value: 85 V
